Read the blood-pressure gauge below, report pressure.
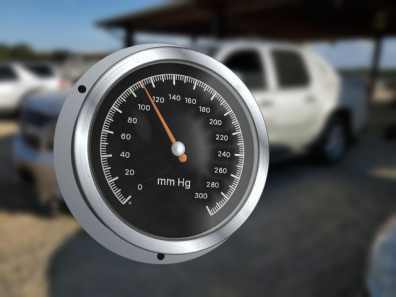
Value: 110 mmHg
